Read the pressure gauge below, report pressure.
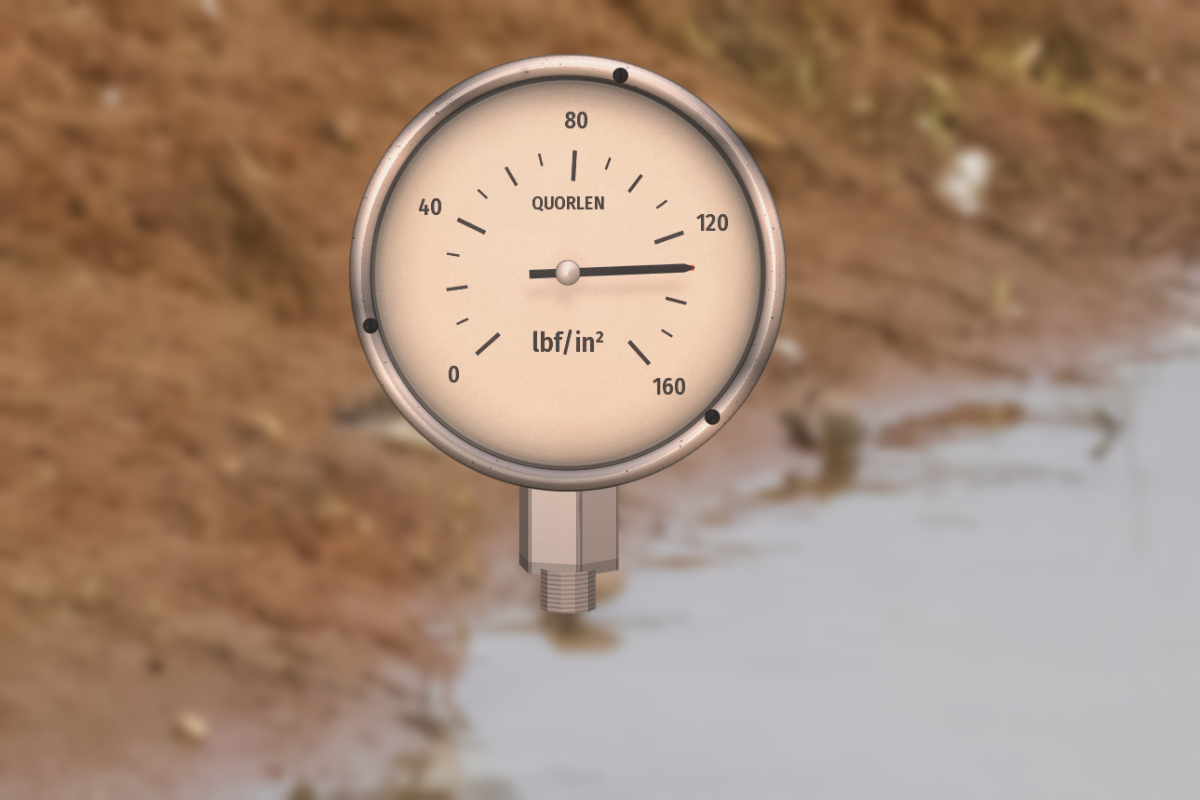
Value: 130 psi
